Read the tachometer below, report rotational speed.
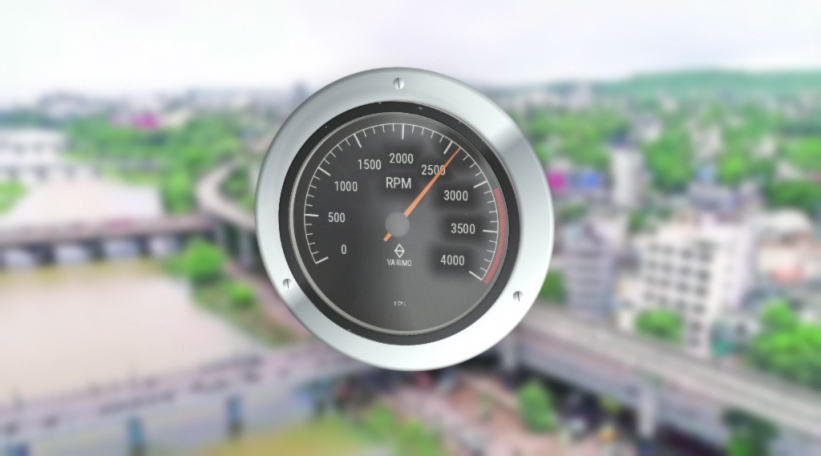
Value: 2600 rpm
